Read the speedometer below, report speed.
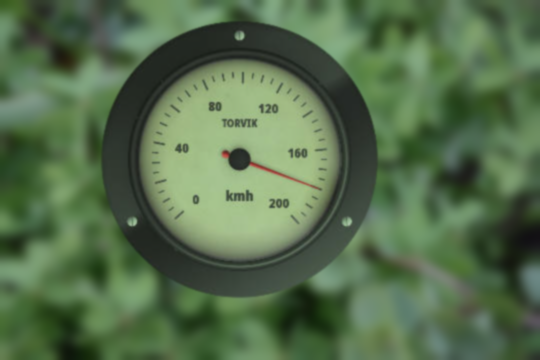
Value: 180 km/h
